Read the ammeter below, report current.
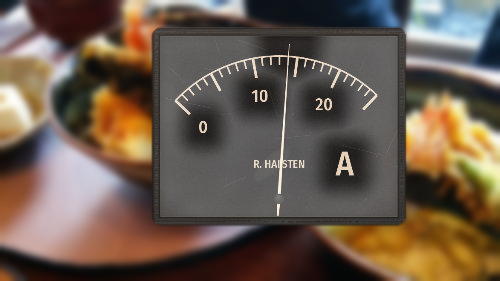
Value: 14 A
